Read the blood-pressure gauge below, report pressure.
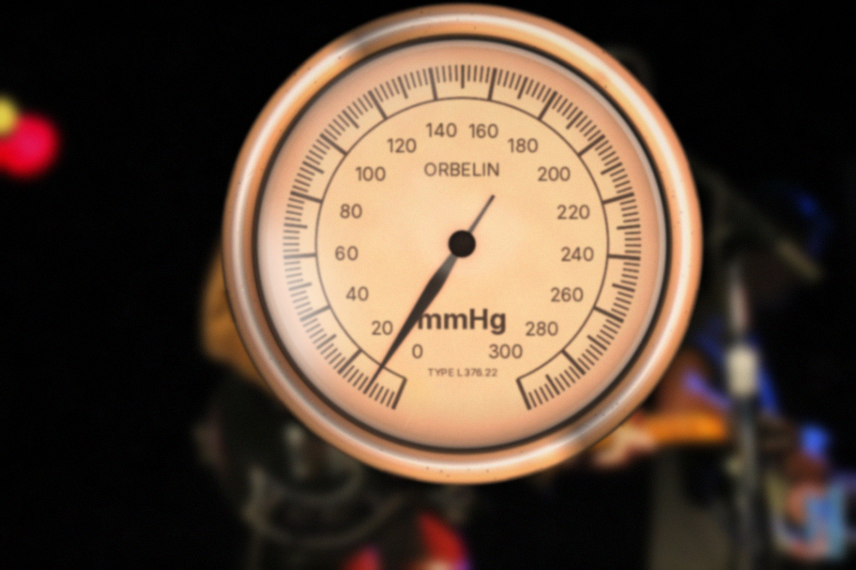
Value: 10 mmHg
